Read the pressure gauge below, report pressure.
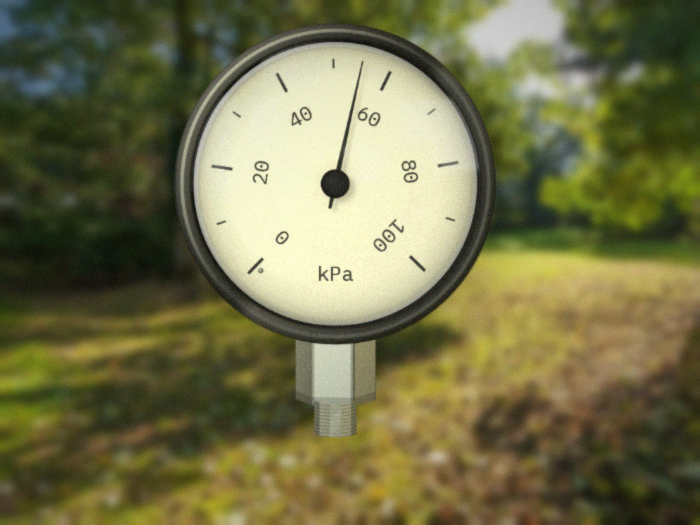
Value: 55 kPa
